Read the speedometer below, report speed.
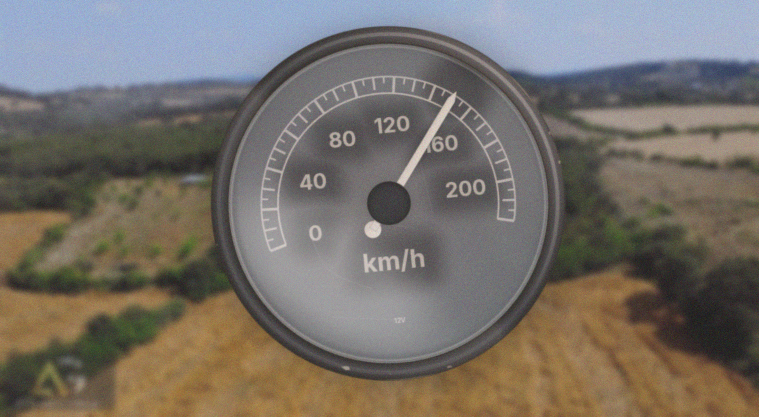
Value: 150 km/h
